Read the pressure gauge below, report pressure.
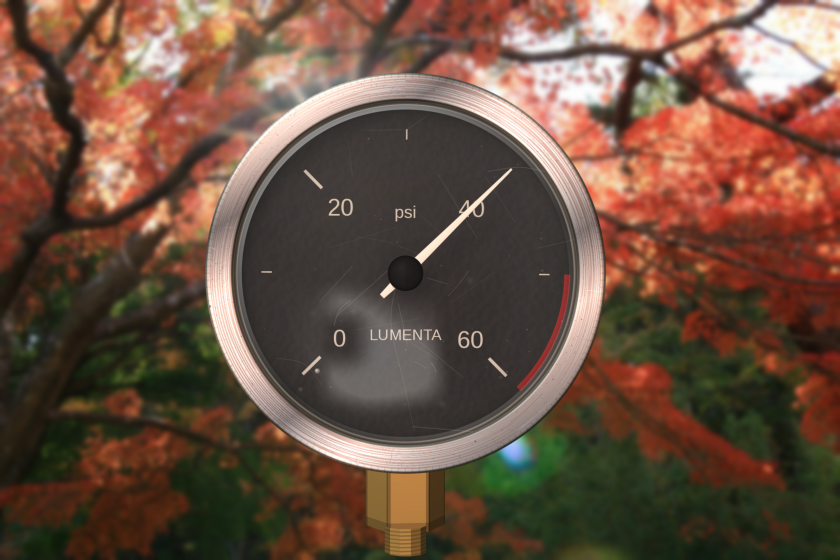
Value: 40 psi
